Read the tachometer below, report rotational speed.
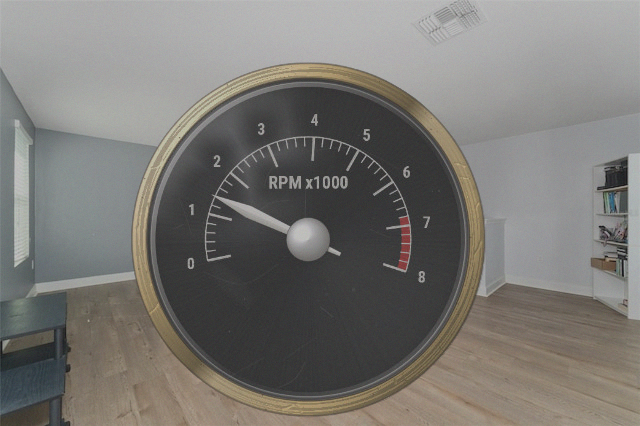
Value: 1400 rpm
